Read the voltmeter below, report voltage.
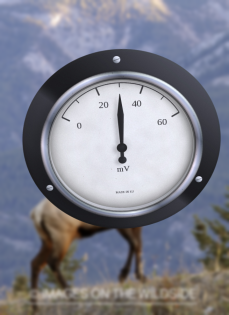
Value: 30 mV
